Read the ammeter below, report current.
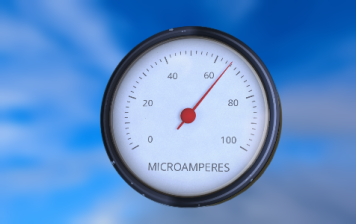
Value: 66 µA
